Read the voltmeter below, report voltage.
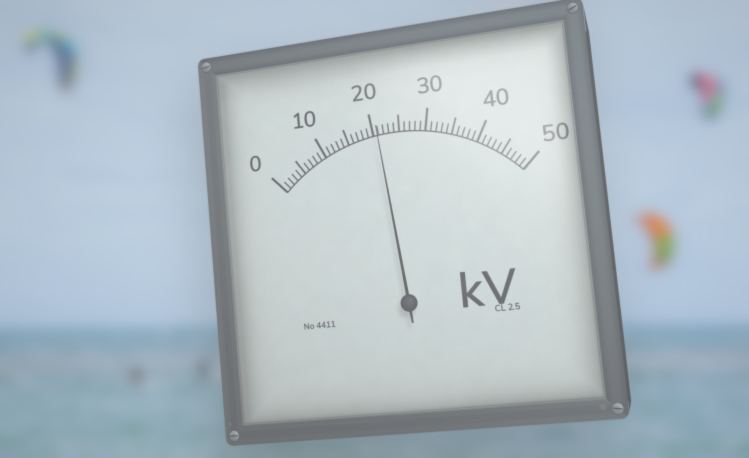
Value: 21 kV
